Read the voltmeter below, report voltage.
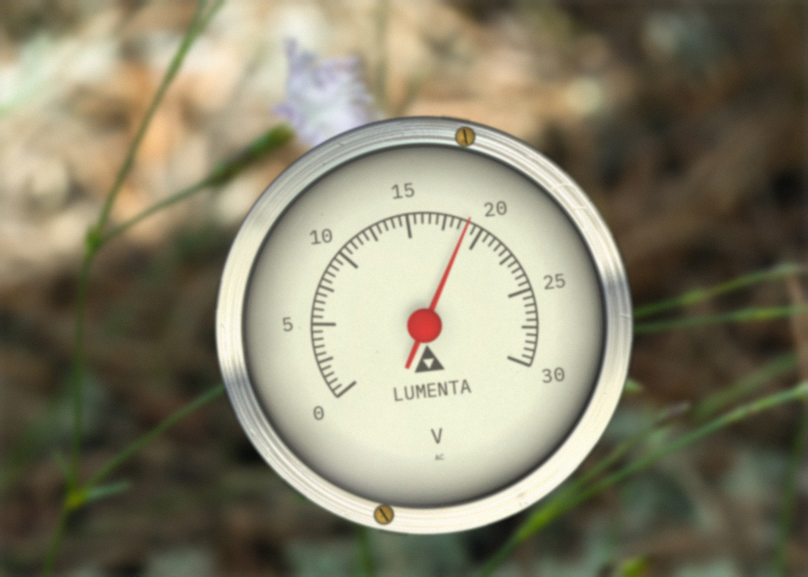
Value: 19 V
